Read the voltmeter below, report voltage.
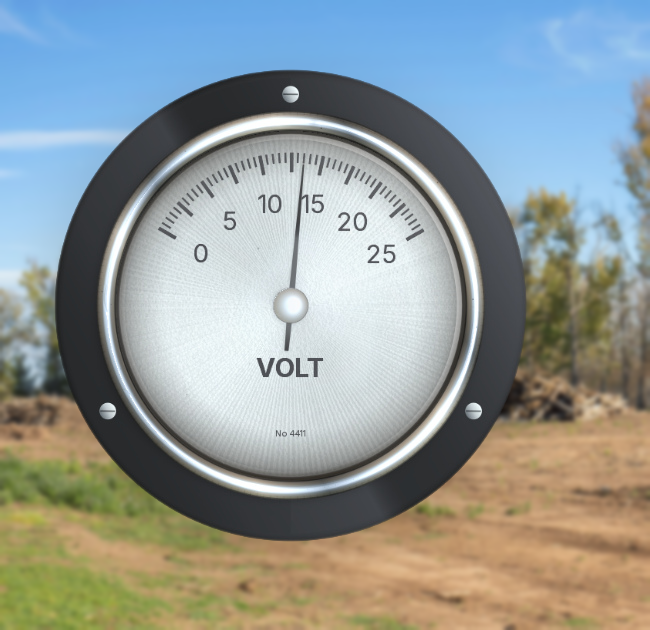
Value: 13.5 V
